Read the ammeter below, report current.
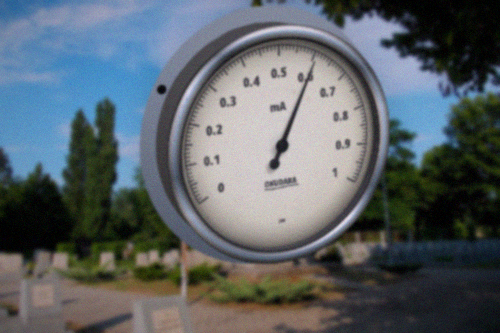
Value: 0.6 mA
